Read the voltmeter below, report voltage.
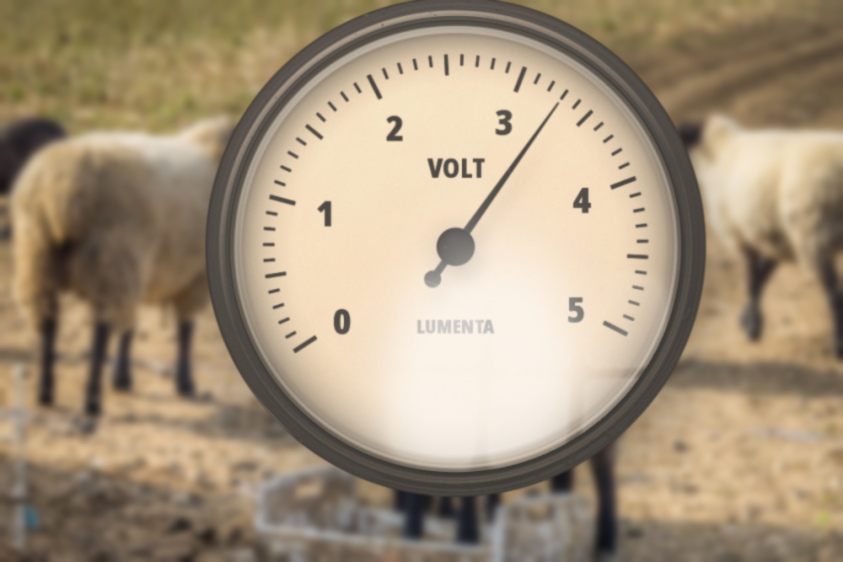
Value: 3.3 V
